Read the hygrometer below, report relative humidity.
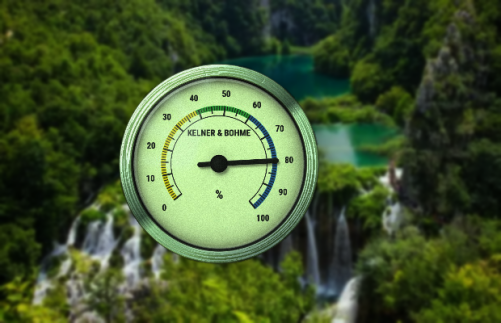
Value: 80 %
